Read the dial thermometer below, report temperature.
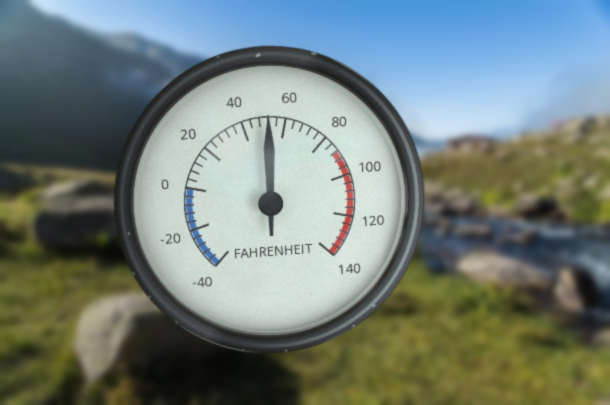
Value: 52 °F
